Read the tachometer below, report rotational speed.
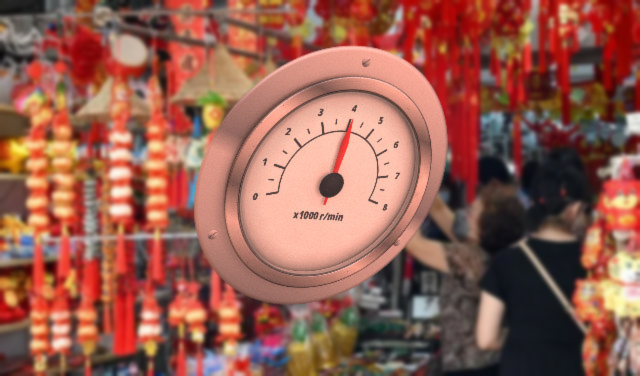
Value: 4000 rpm
